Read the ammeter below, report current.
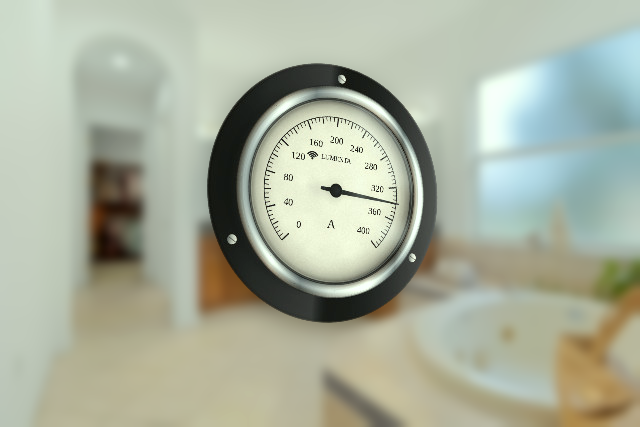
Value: 340 A
